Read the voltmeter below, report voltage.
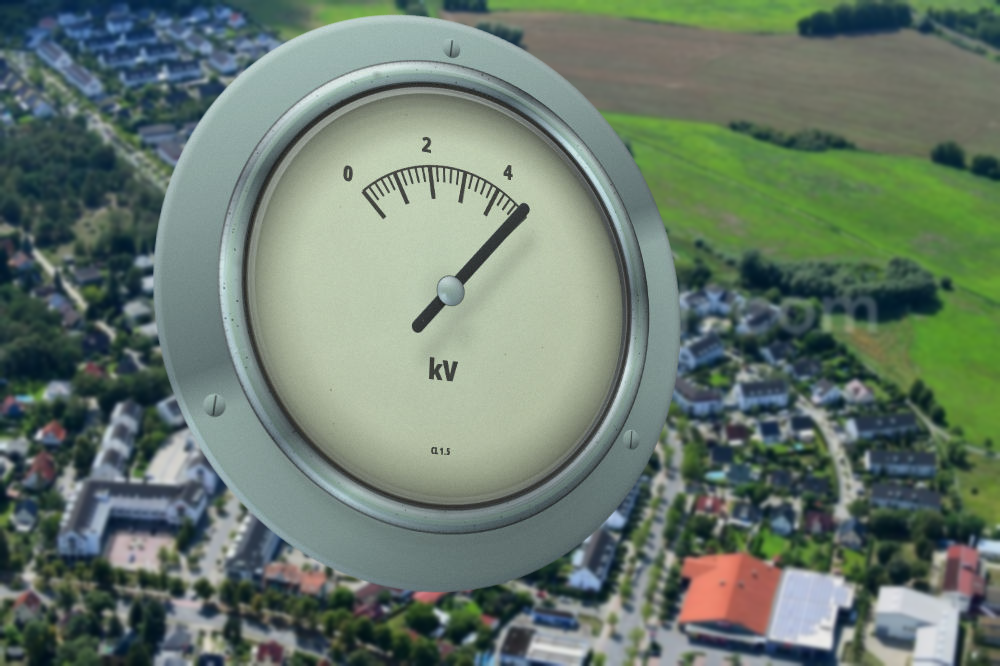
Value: 4.8 kV
